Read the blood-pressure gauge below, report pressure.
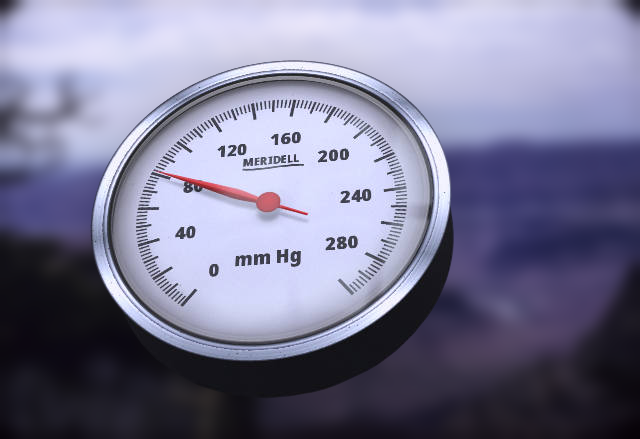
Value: 80 mmHg
